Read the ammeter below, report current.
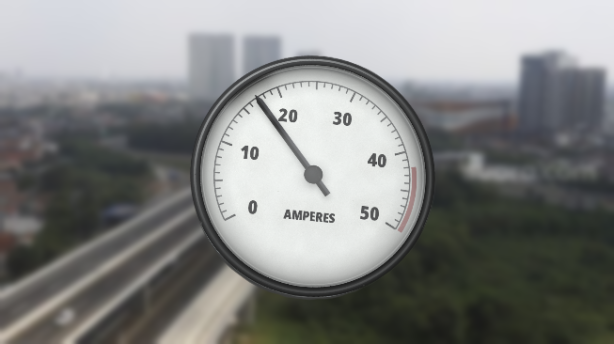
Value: 17 A
